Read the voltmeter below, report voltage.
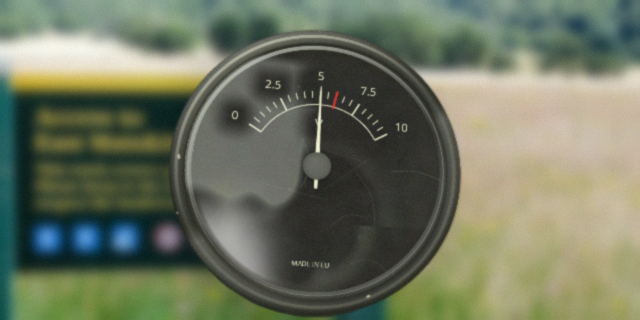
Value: 5 V
